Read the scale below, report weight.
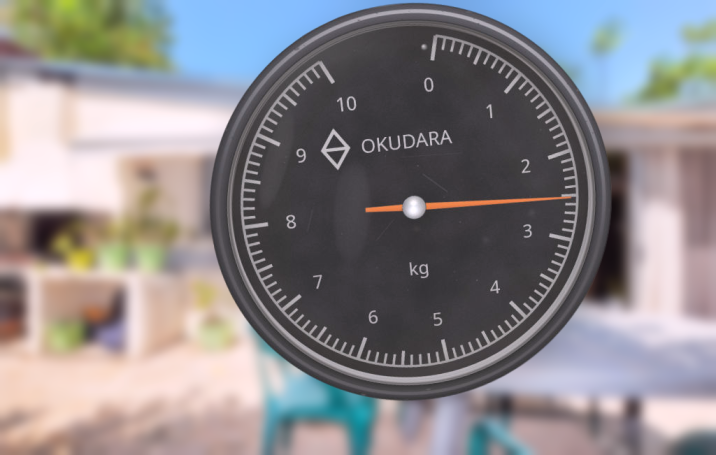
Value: 2.5 kg
